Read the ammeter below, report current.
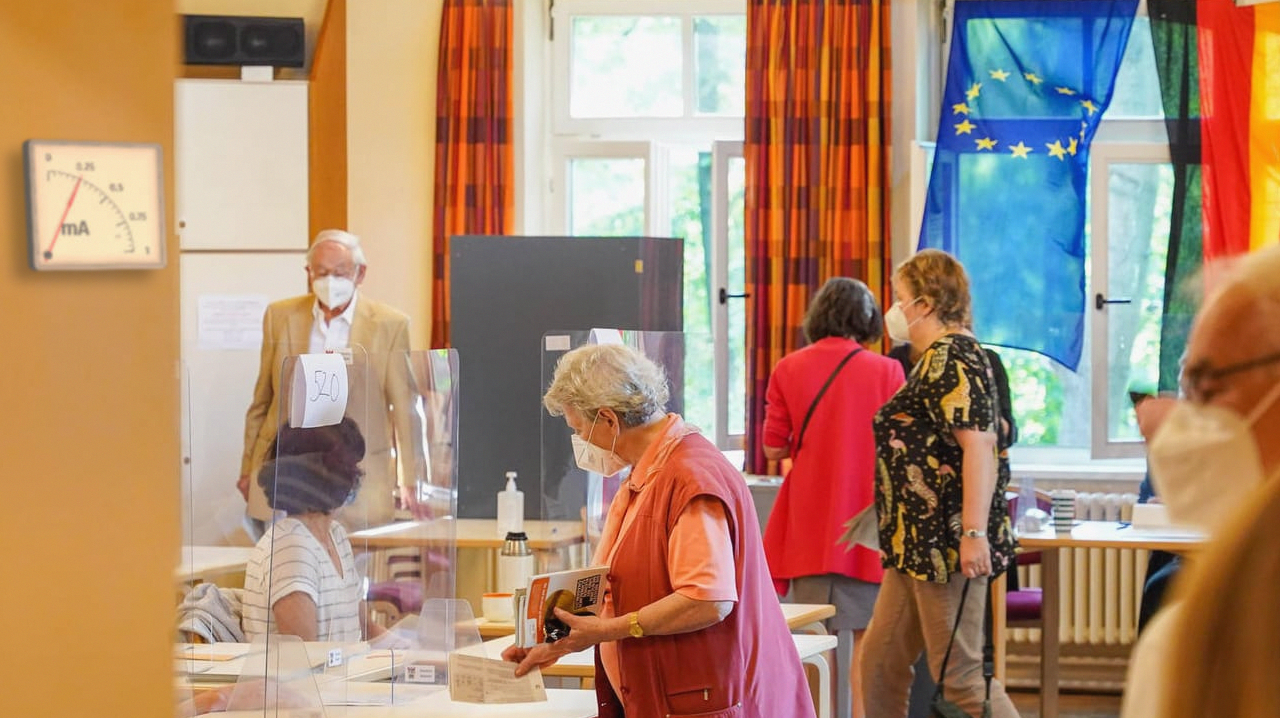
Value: 0.25 mA
